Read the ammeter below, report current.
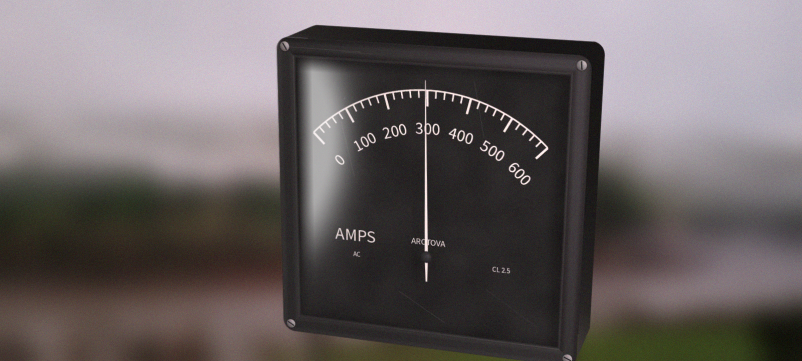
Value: 300 A
